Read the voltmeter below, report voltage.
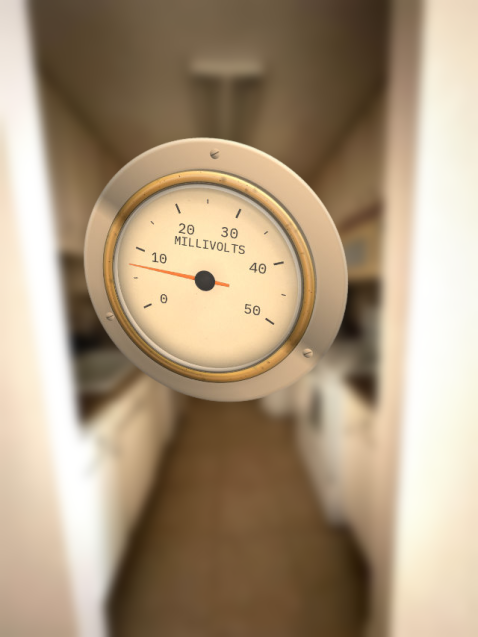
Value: 7.5 mV
